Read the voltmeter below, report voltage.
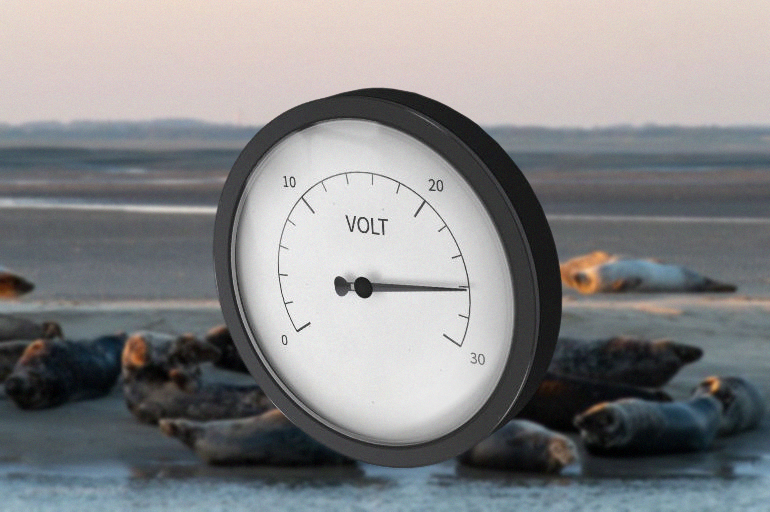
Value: 26 V
